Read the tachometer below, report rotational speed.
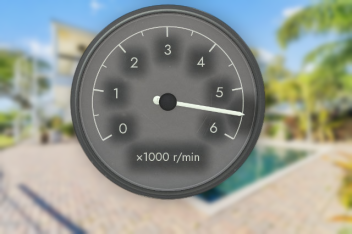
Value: 5500 rpm
